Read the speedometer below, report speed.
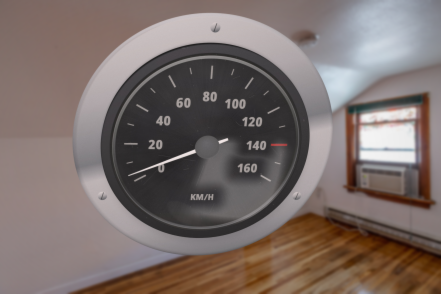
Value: 5 km/h
